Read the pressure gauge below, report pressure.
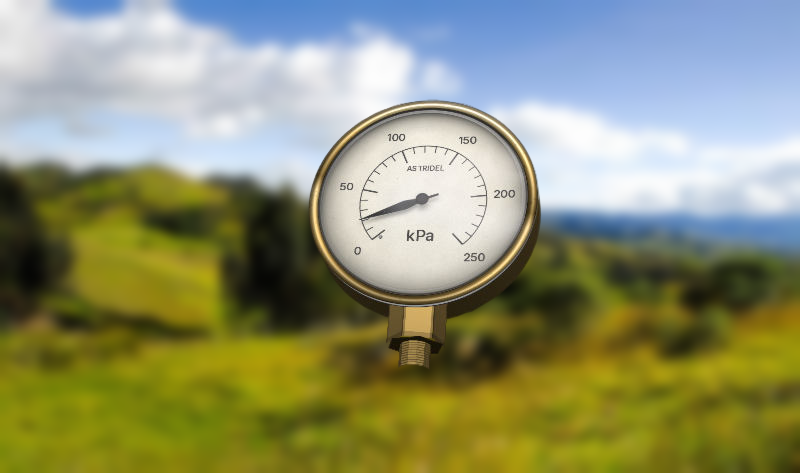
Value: 20 kPa
